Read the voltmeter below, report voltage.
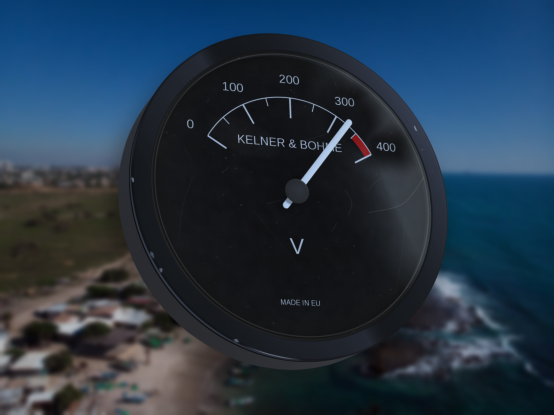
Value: 325 V
